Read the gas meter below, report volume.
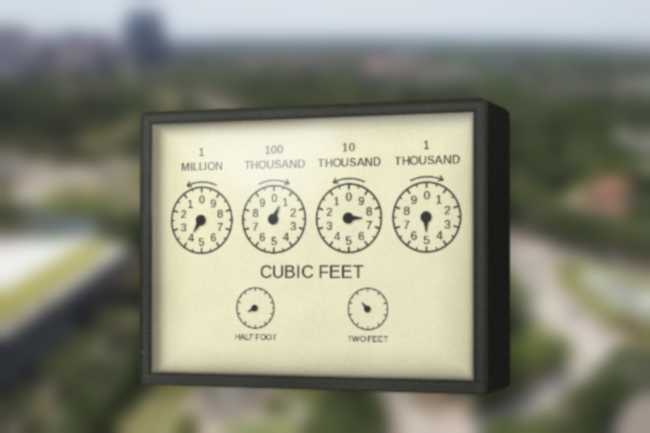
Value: 407500 ft³
